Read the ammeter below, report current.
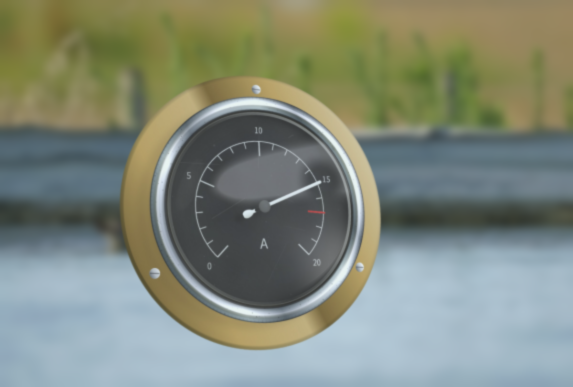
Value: 15 A
